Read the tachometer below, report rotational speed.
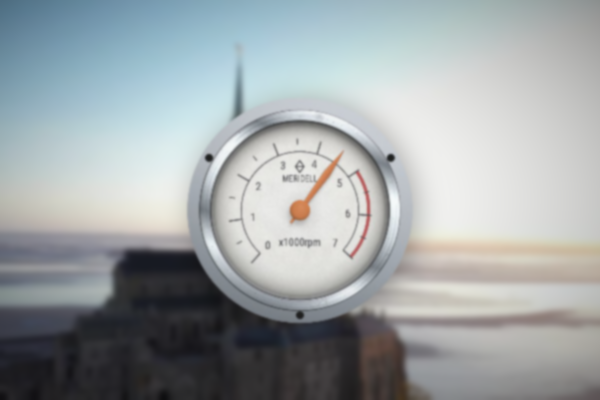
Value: 4500 rpm
